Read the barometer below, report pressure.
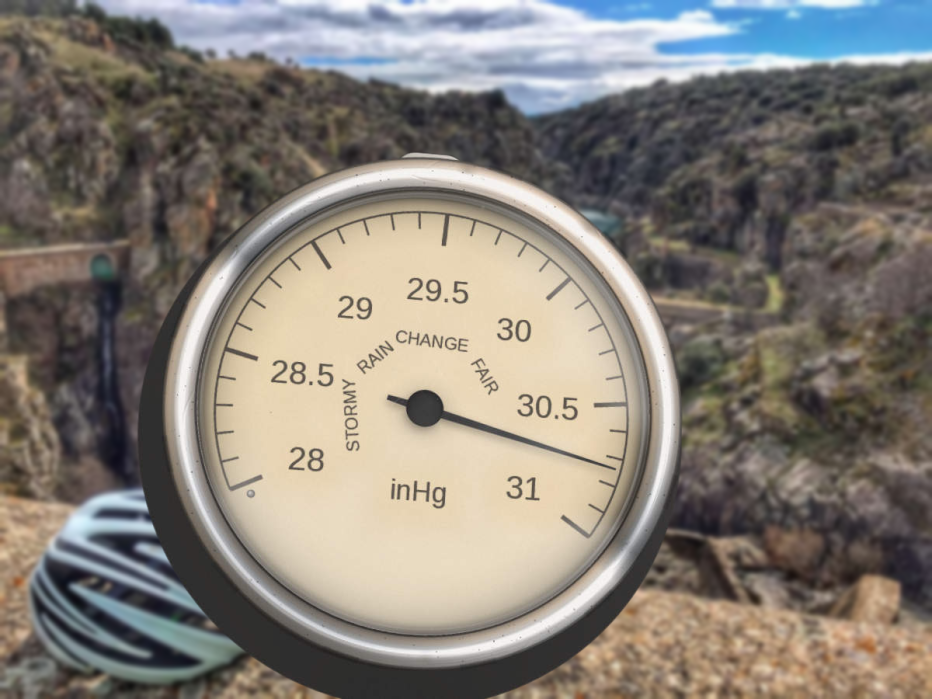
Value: 30.75 inHg
